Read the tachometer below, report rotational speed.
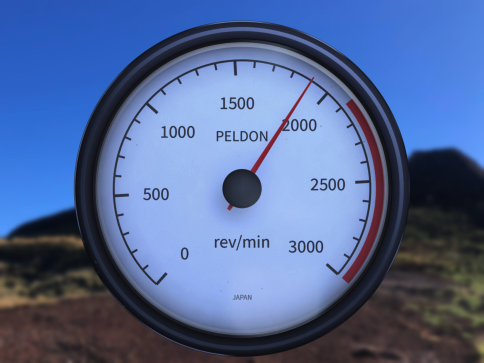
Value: 1900 rpm
